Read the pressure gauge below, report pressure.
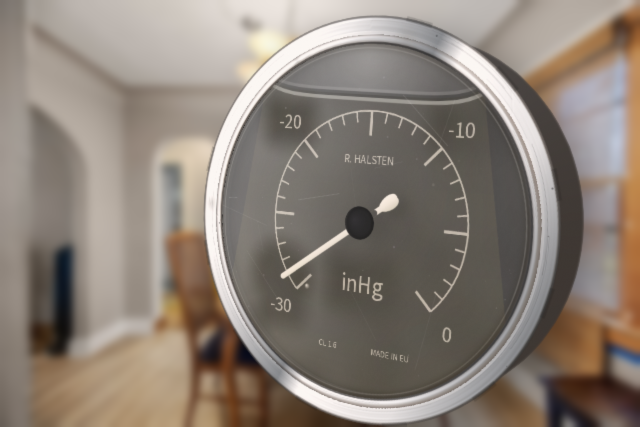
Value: -29 inHg
